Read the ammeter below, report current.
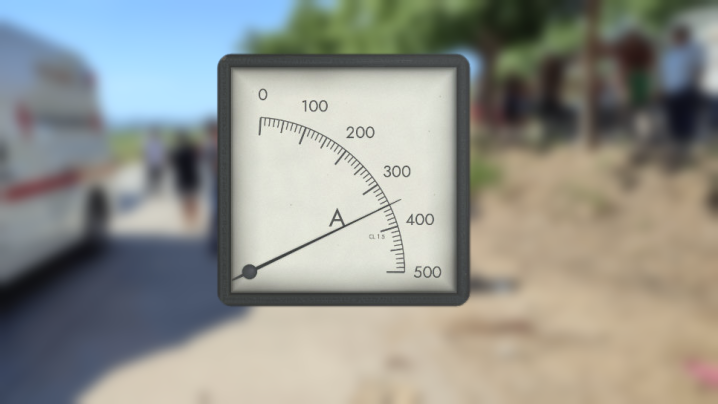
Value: 350 A
